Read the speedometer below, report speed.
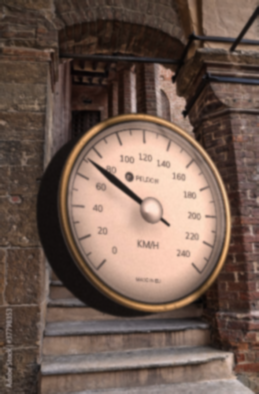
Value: 70 km/h
